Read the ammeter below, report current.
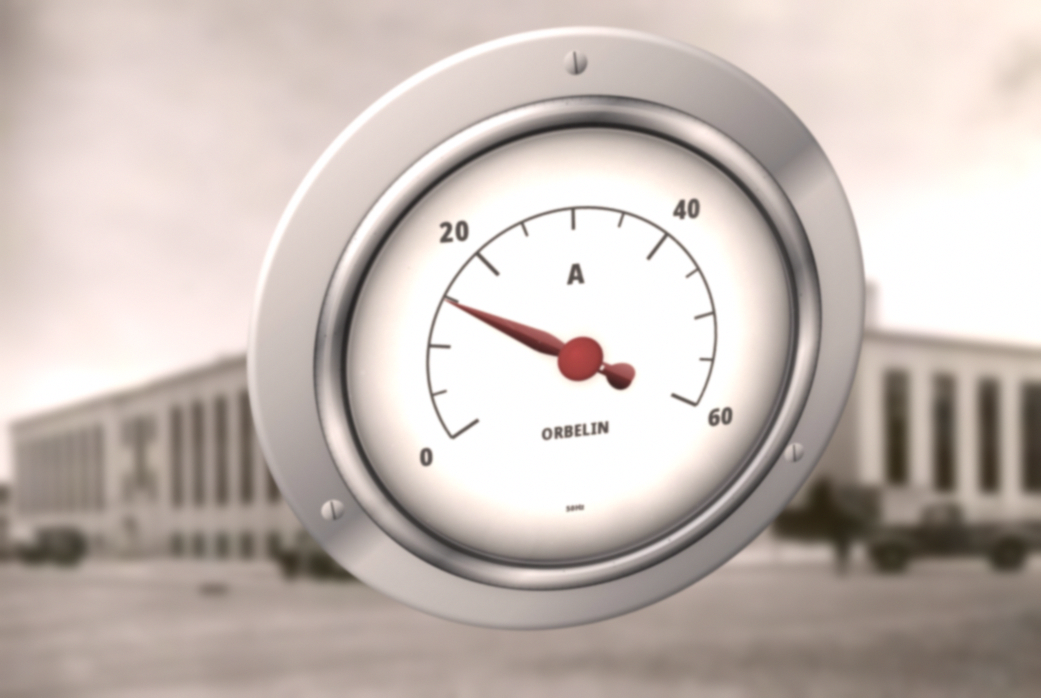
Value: 15 A
